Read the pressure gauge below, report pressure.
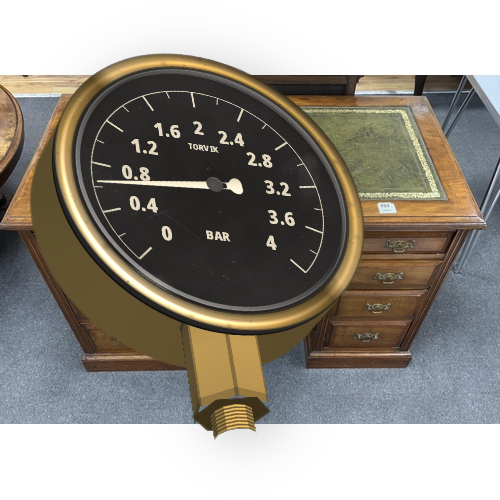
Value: 0.6 bar
